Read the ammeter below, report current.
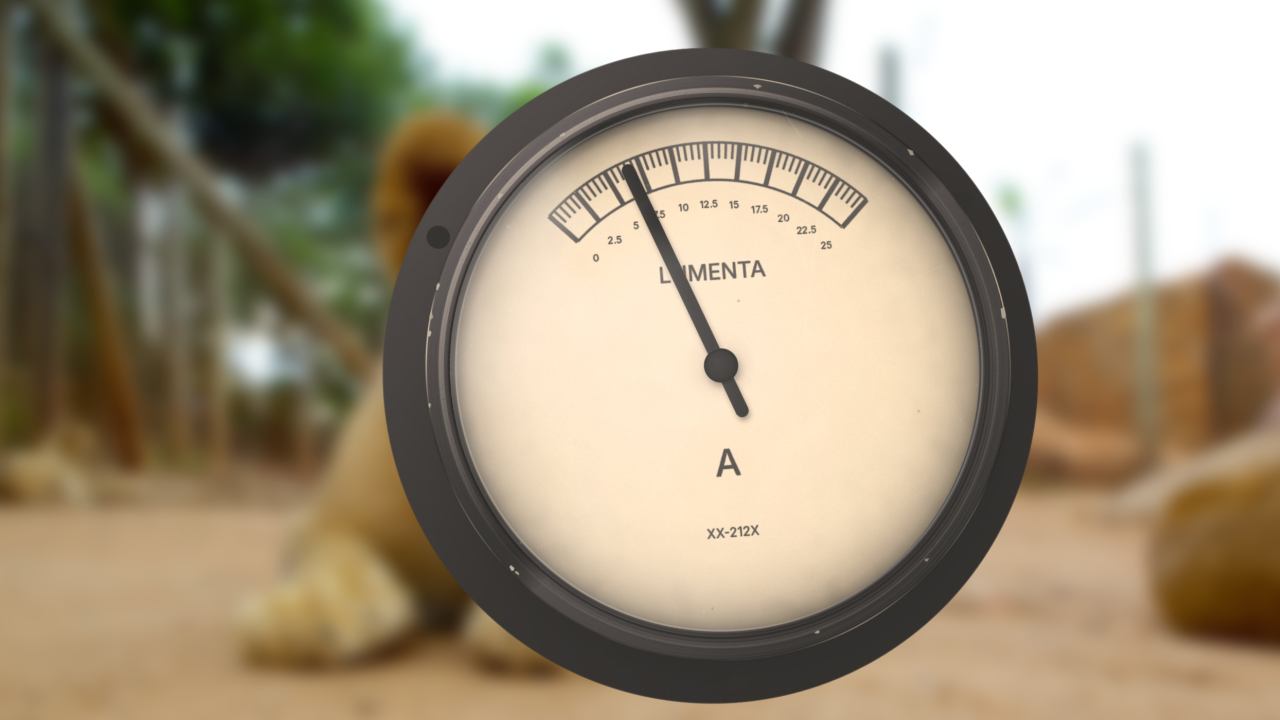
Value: 6.5 A
